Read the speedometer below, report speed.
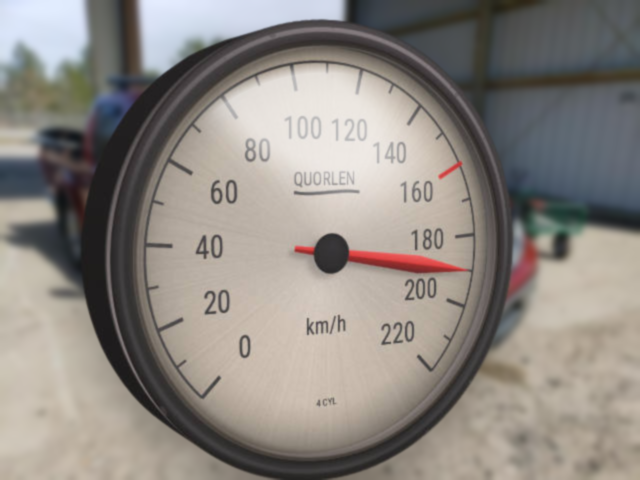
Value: 190 km/h
